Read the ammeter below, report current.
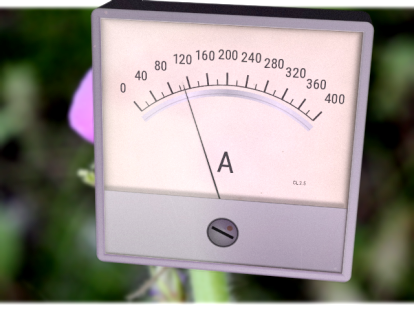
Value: 110 A
